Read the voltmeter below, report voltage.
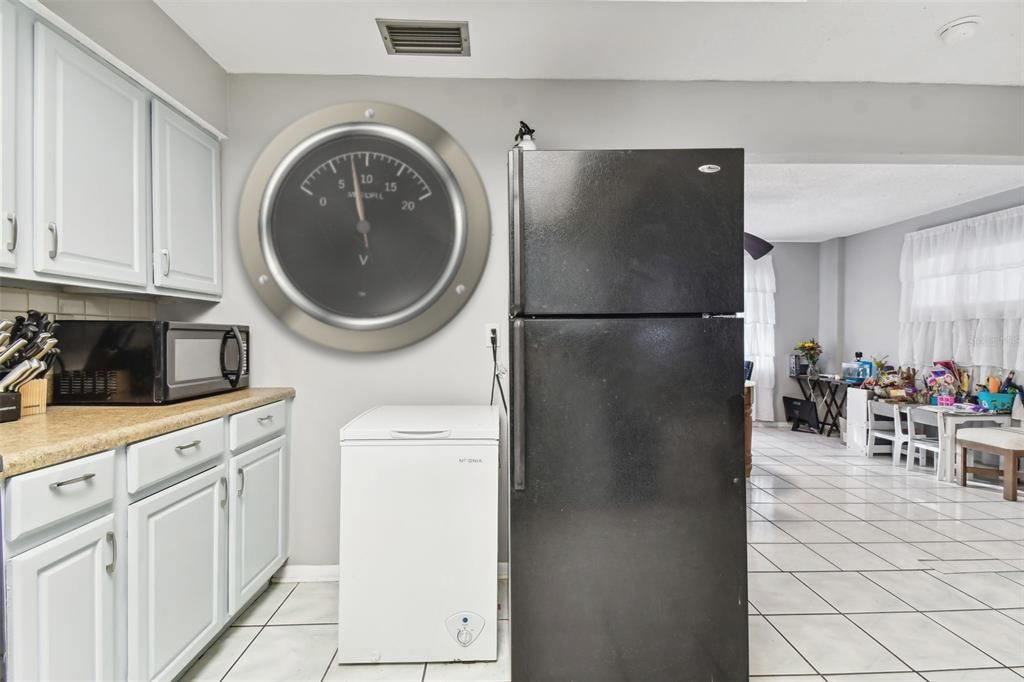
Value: 8 V
